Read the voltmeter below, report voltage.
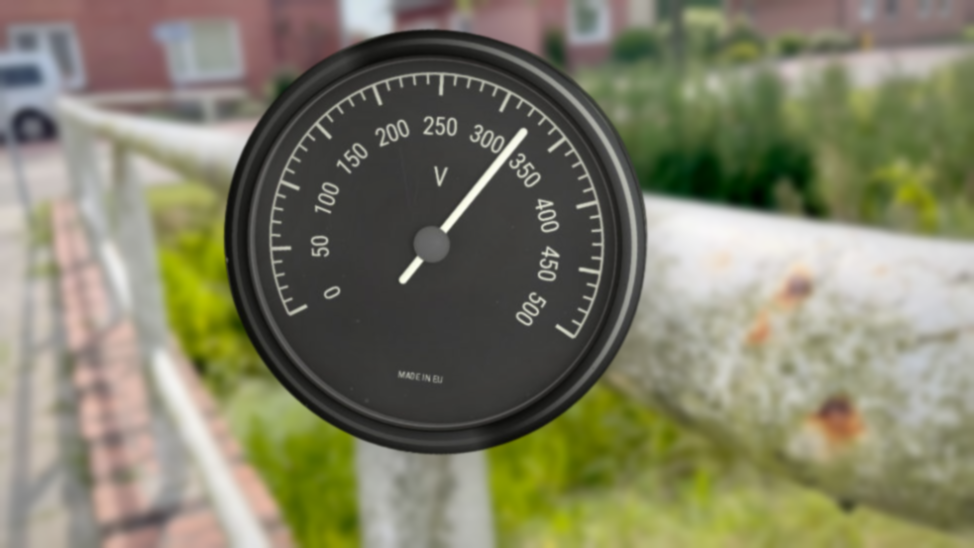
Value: 325 V
